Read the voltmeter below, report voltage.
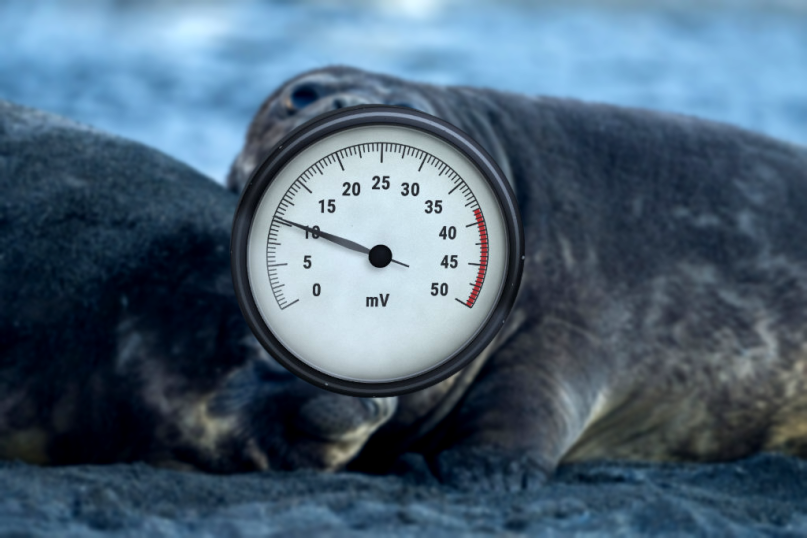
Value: 10.5 mV
